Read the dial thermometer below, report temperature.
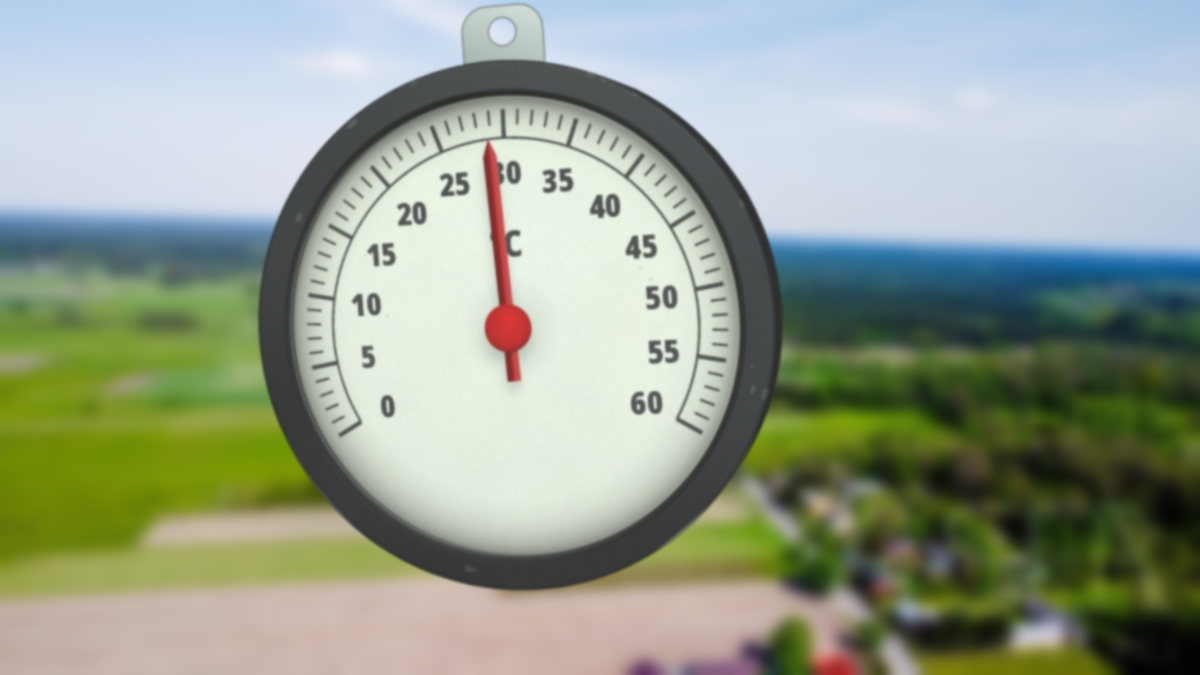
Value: 29 °C
